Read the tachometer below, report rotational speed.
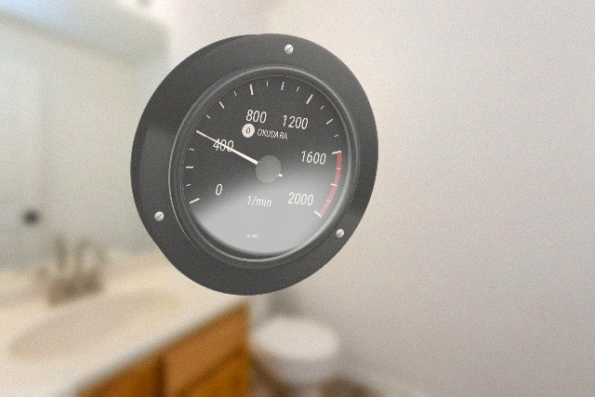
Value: 400 rpm
